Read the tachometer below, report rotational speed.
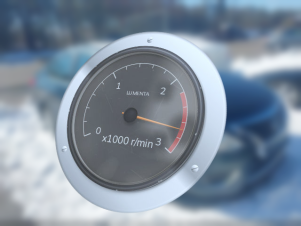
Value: 2700 rpm
